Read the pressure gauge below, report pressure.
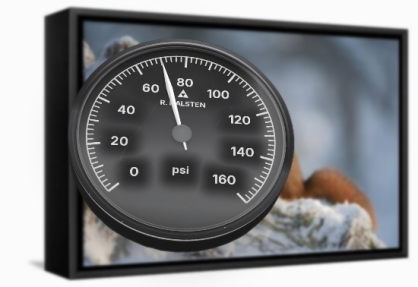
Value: 70 psi
